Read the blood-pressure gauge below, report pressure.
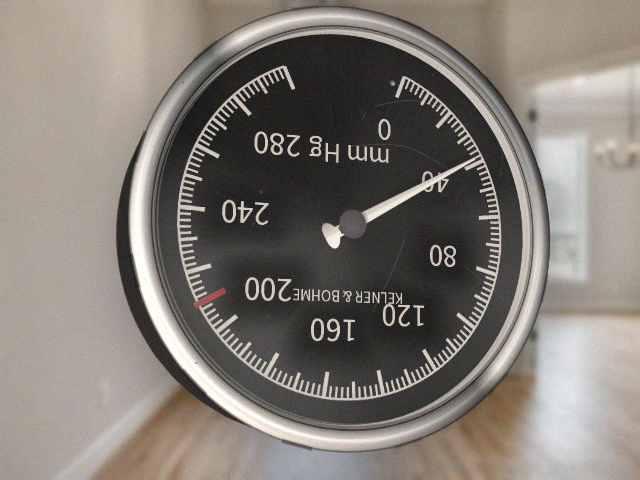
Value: 38 mmHg
